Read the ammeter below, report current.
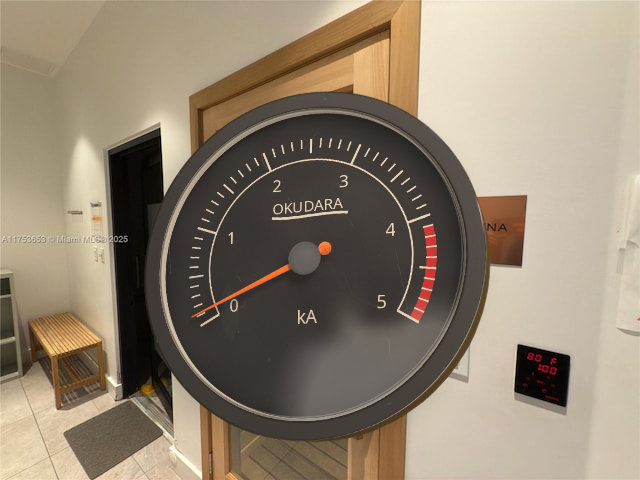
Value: 0.1 kA
